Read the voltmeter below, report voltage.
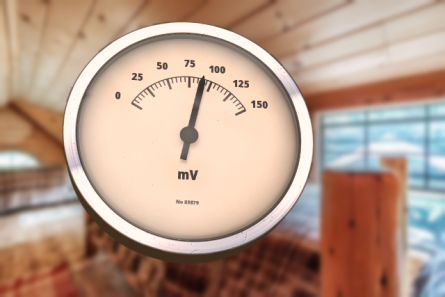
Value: 90 mV
